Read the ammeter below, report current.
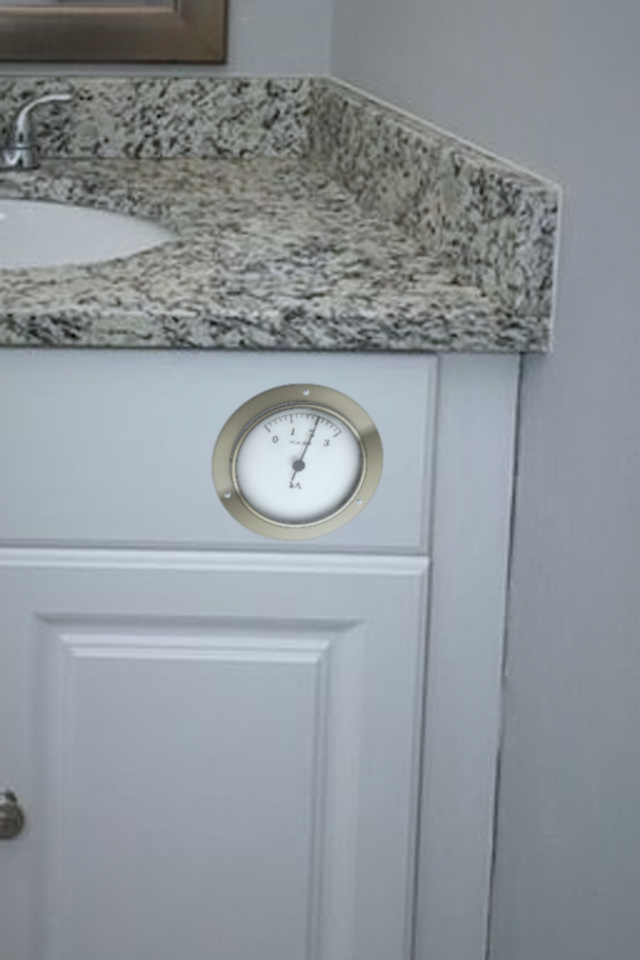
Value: 2 kA
